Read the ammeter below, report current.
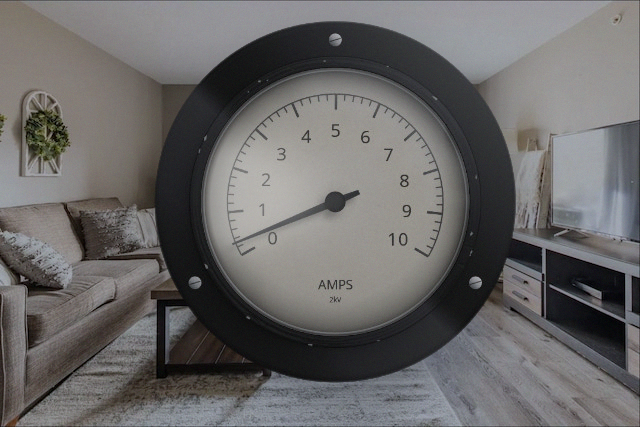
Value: 0.3 A
